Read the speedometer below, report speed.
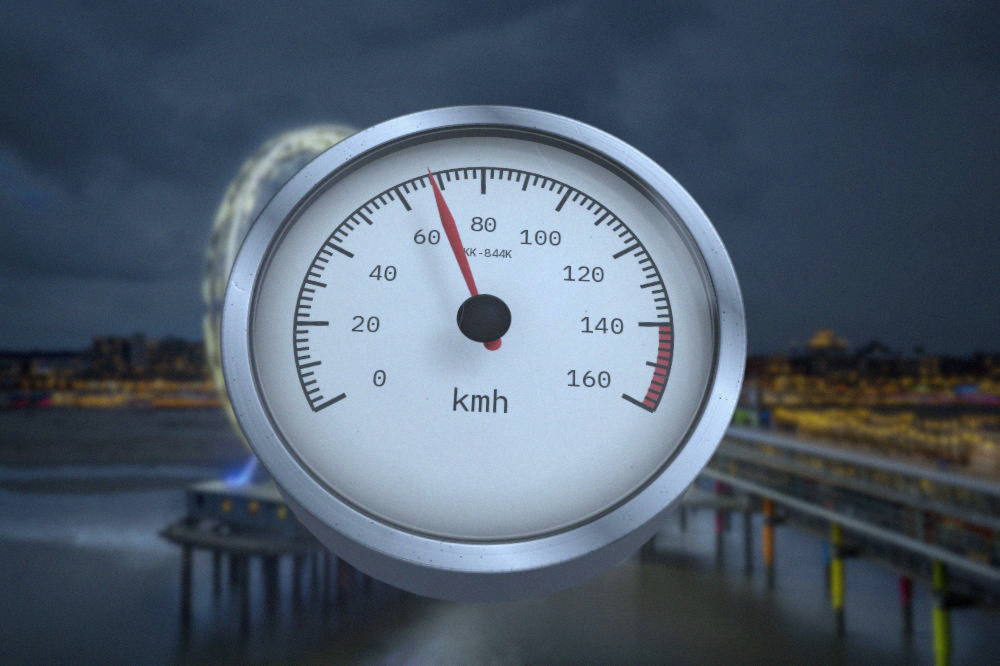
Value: 68 km/h
